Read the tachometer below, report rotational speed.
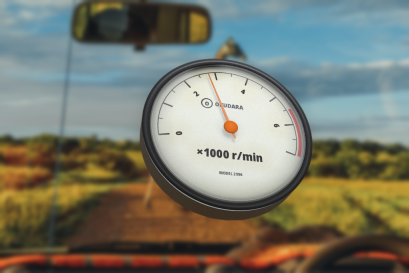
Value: 2750 rpm
